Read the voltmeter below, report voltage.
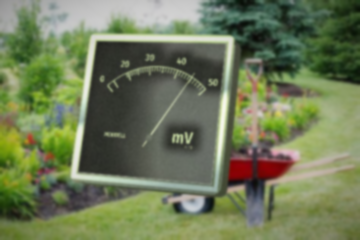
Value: 45 mV
